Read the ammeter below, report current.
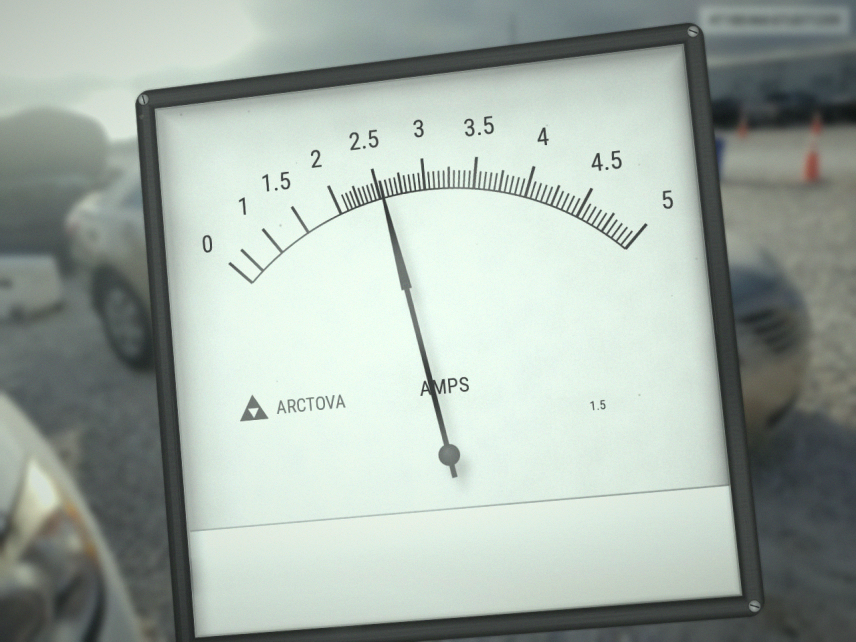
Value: 2.55 A
